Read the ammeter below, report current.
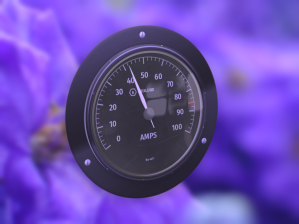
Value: 42 A
